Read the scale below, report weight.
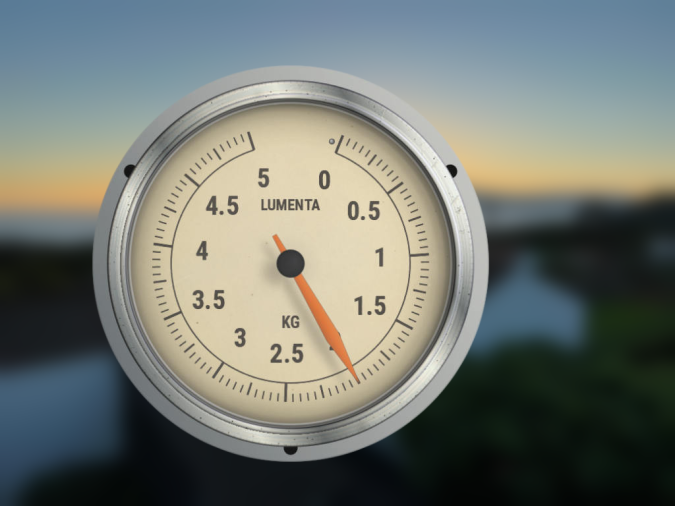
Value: 2 kg
